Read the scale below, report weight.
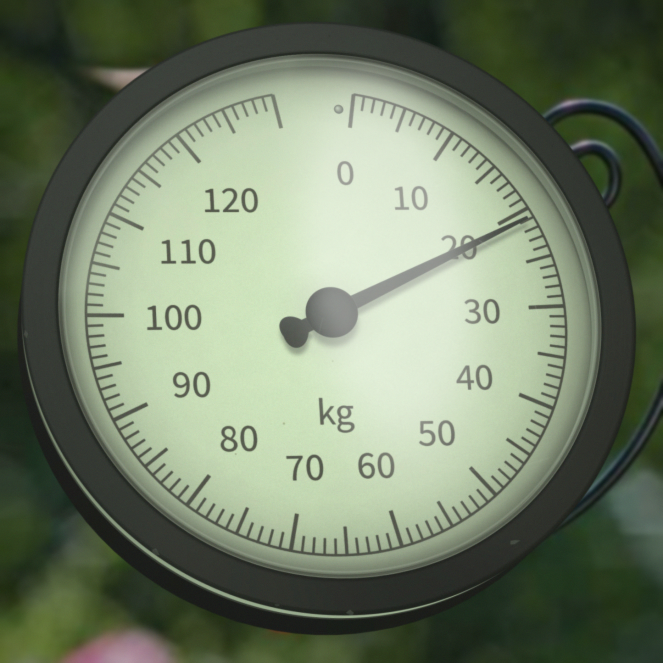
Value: 21 kg
